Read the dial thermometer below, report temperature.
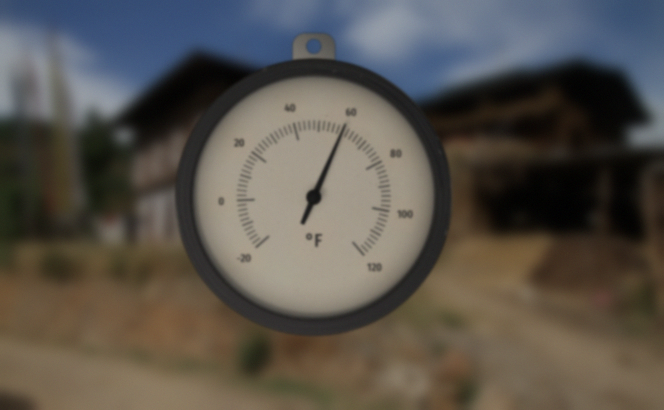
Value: 60 °F
